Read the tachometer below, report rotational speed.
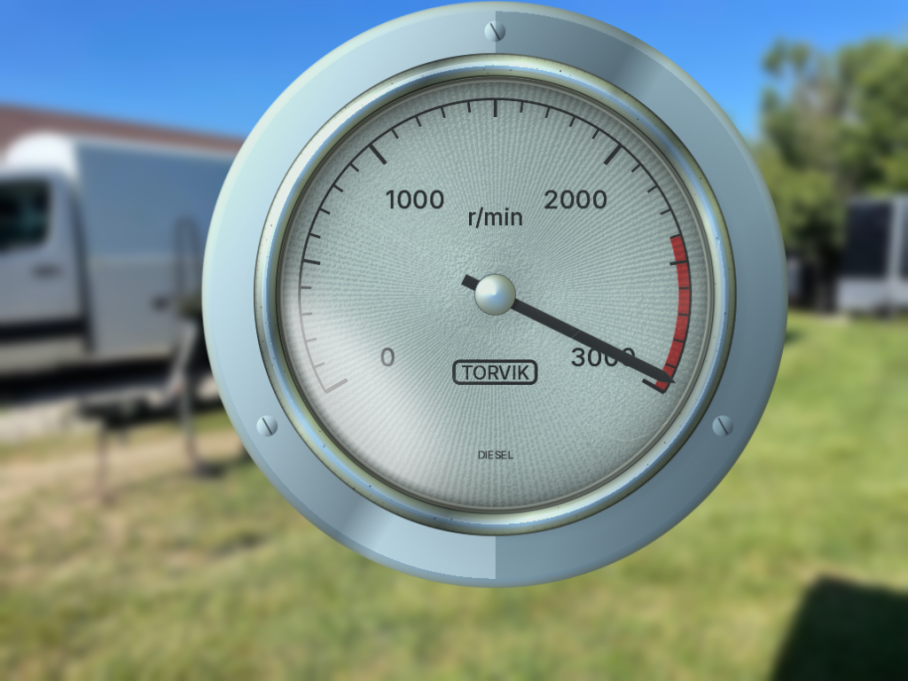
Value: 2950 rpm
